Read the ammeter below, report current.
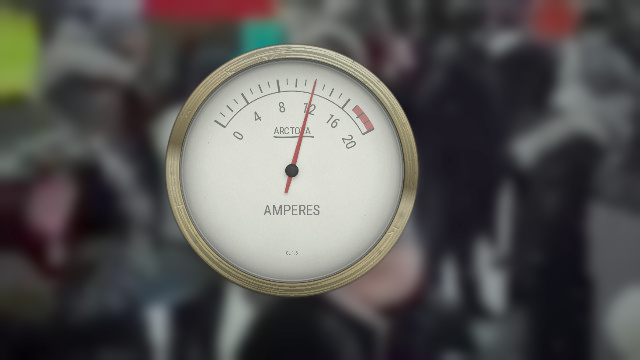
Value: 12 A
